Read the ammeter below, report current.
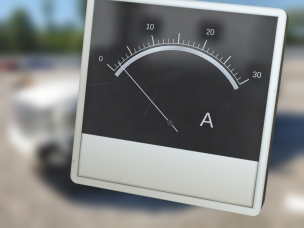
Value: 2 A
